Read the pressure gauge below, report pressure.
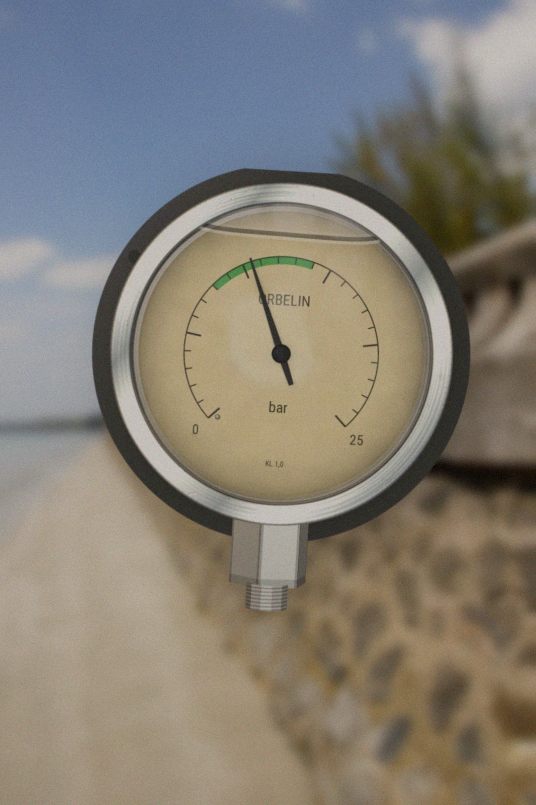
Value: 10.5 bar
